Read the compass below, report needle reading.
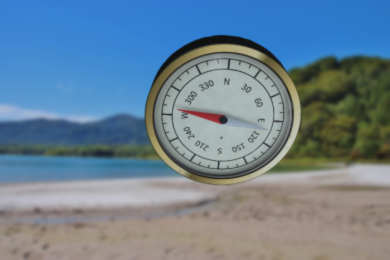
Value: 280 °
